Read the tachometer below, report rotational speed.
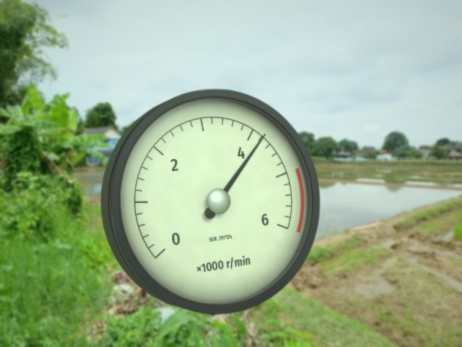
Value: 4200 rpm
